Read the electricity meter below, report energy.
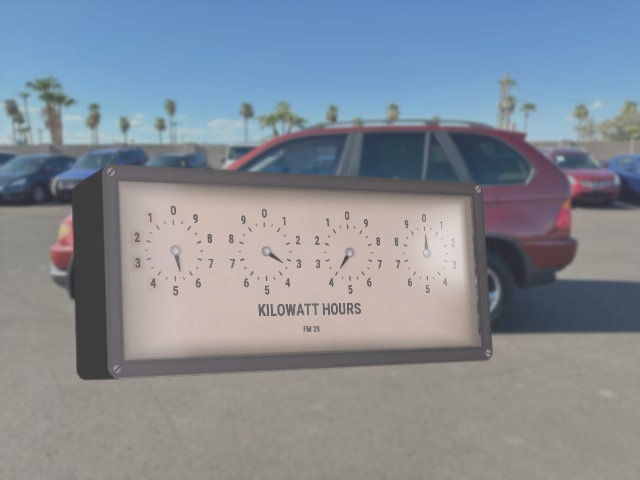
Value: 5340 kWh
